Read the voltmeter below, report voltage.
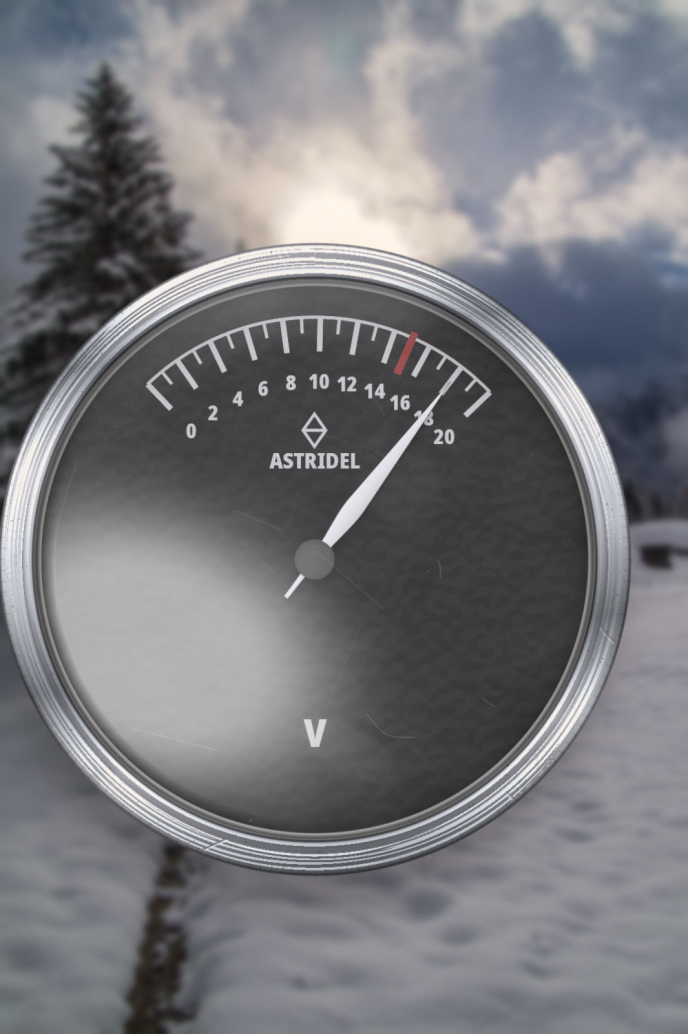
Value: 18 V
